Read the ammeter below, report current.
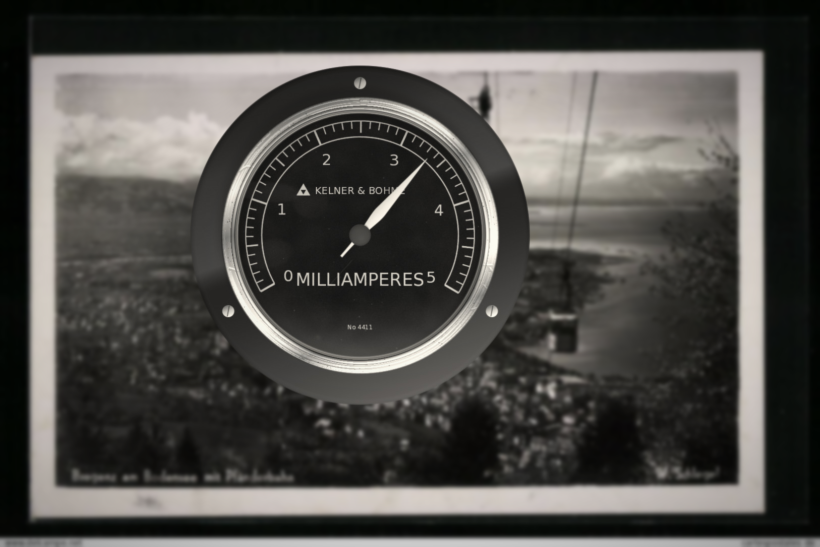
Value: 3.35 mA
